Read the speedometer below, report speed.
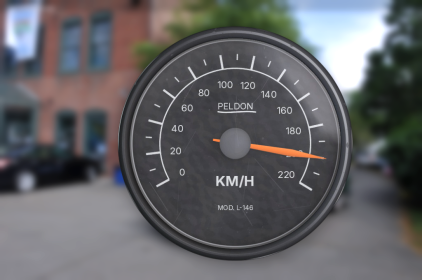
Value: 200 km/h
